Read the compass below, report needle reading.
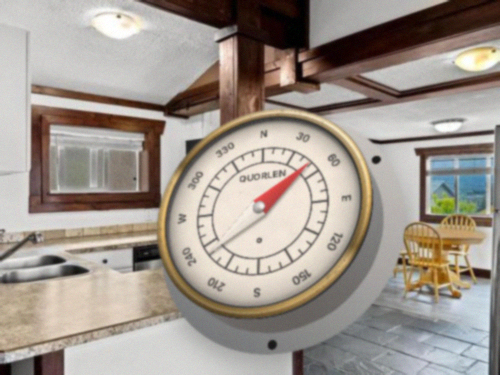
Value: 50 °
